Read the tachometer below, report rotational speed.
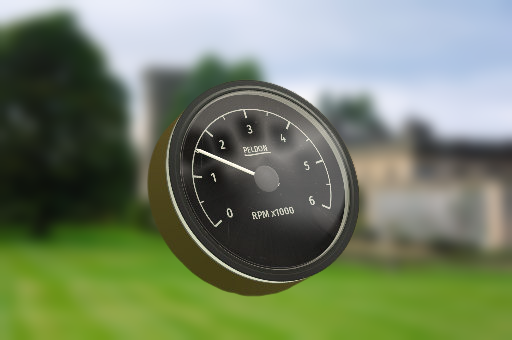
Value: 1500 rpm
